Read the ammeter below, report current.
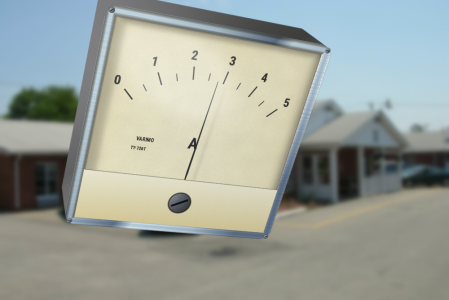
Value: 2.75 A
